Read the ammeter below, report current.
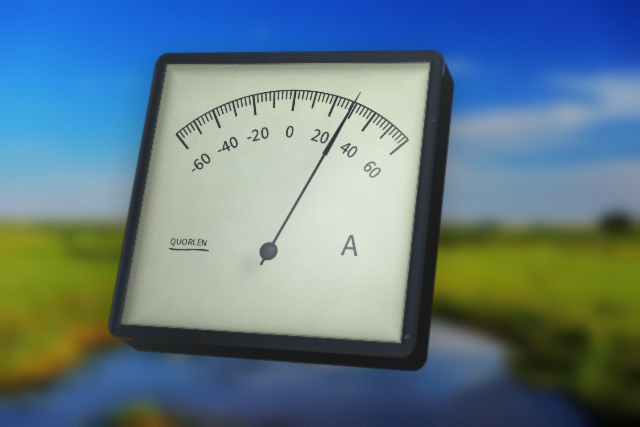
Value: 30 A
